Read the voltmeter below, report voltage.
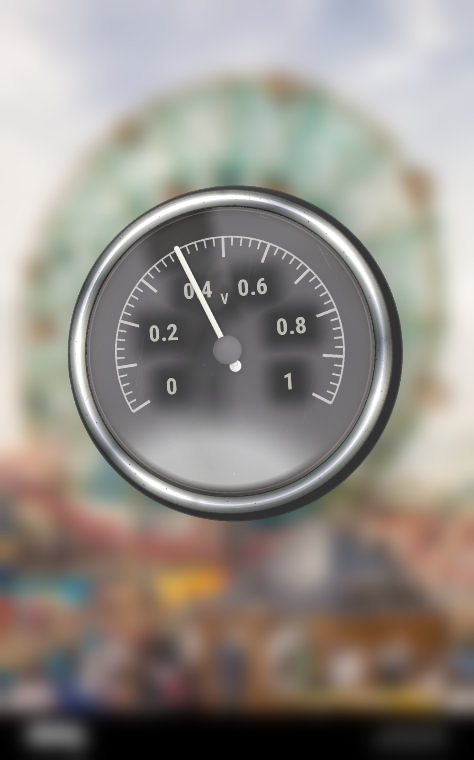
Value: 0.4 V
